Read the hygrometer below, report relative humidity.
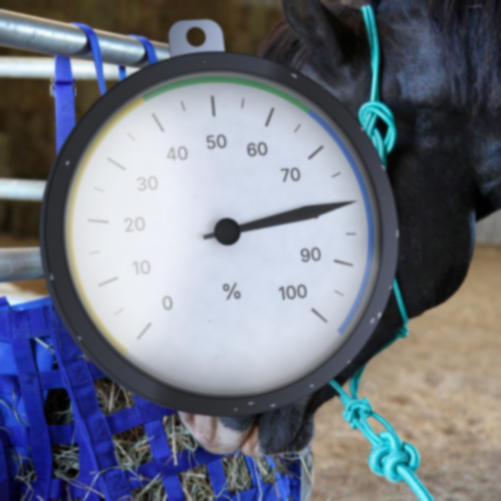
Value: 80 %
